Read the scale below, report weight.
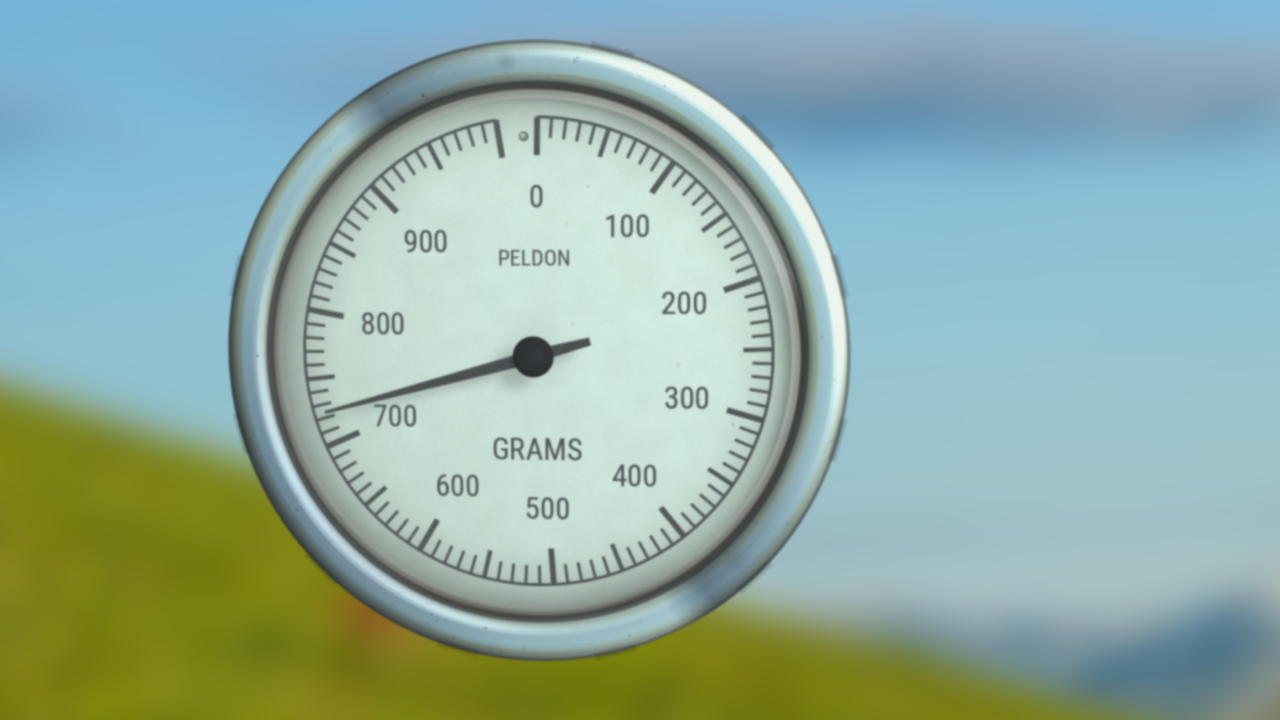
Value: 725 g
